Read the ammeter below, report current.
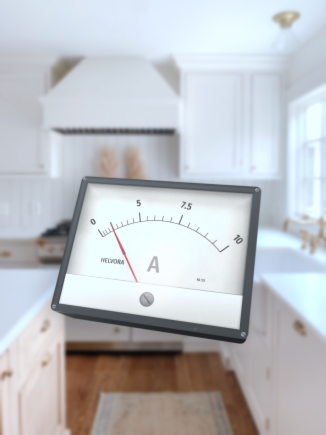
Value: 2.5 A
